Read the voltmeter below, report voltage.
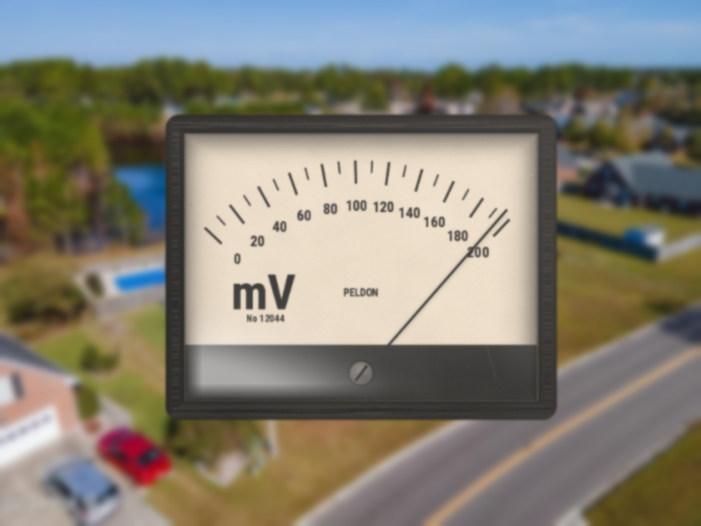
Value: 195 mV
